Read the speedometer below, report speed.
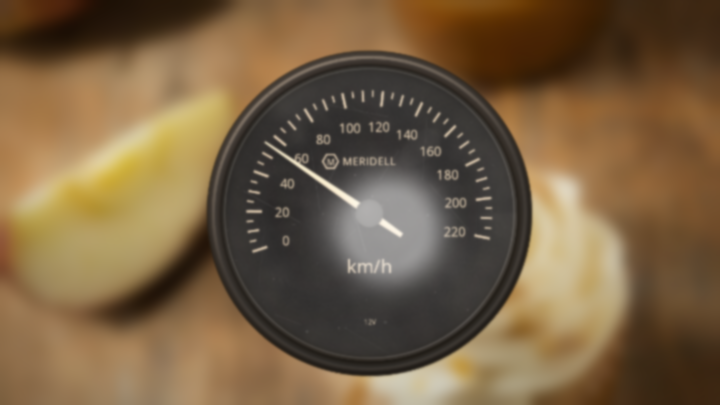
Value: 55 km/h
